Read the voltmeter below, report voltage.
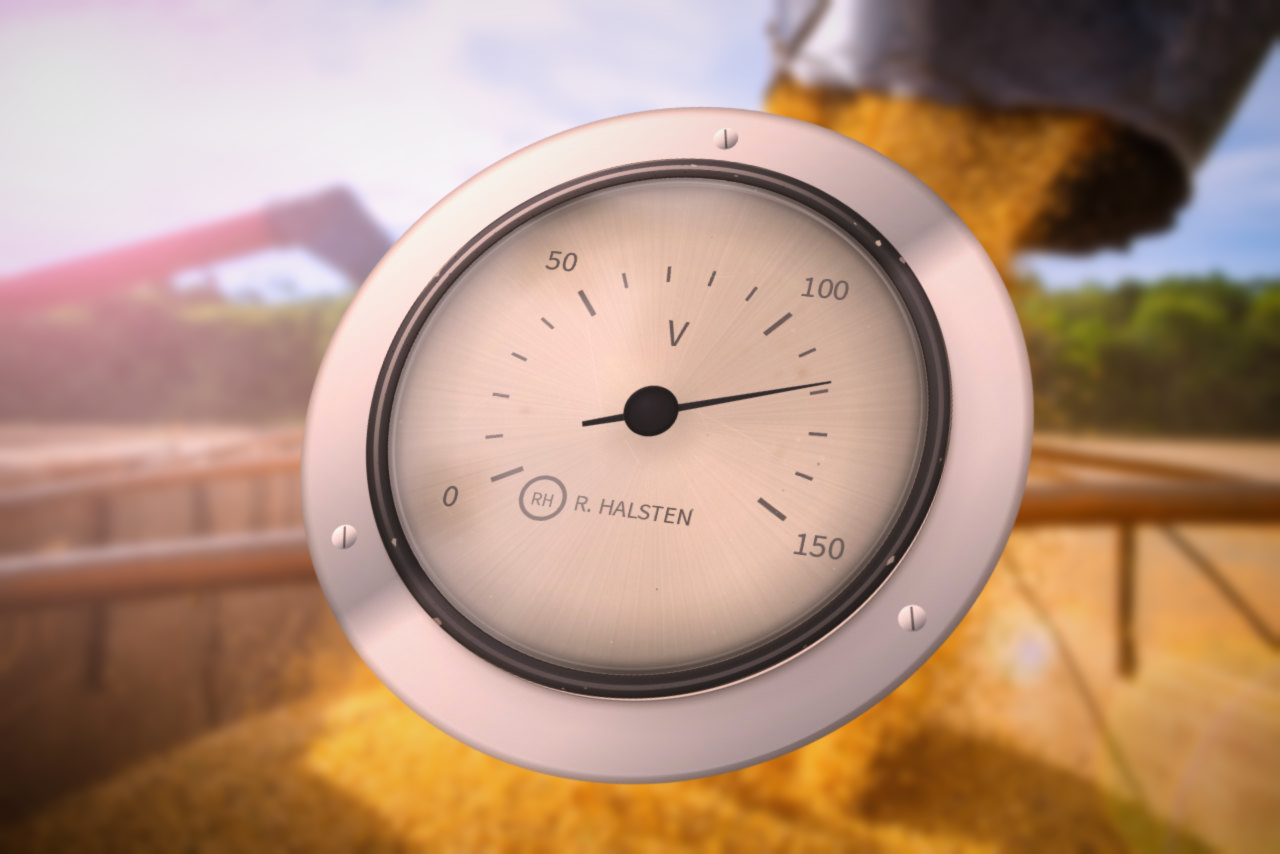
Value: 120 V
